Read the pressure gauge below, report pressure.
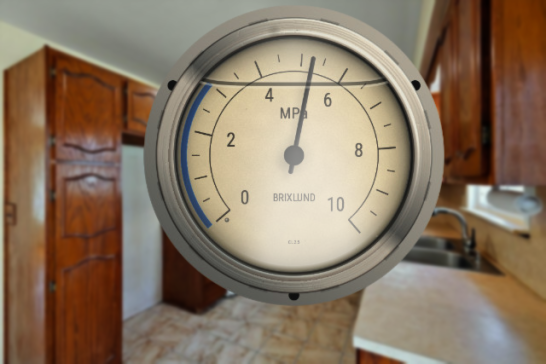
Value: 5.25 MPa
